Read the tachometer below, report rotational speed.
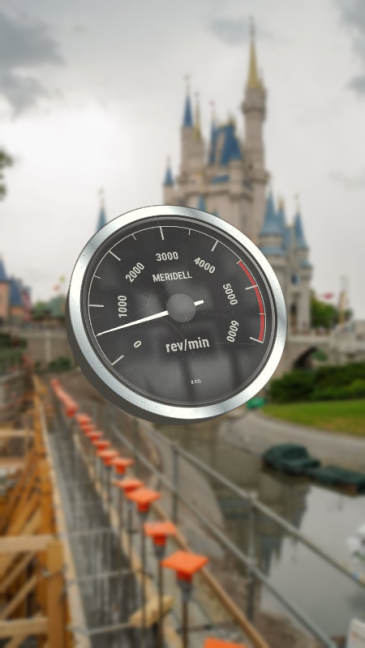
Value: 500 rpm
